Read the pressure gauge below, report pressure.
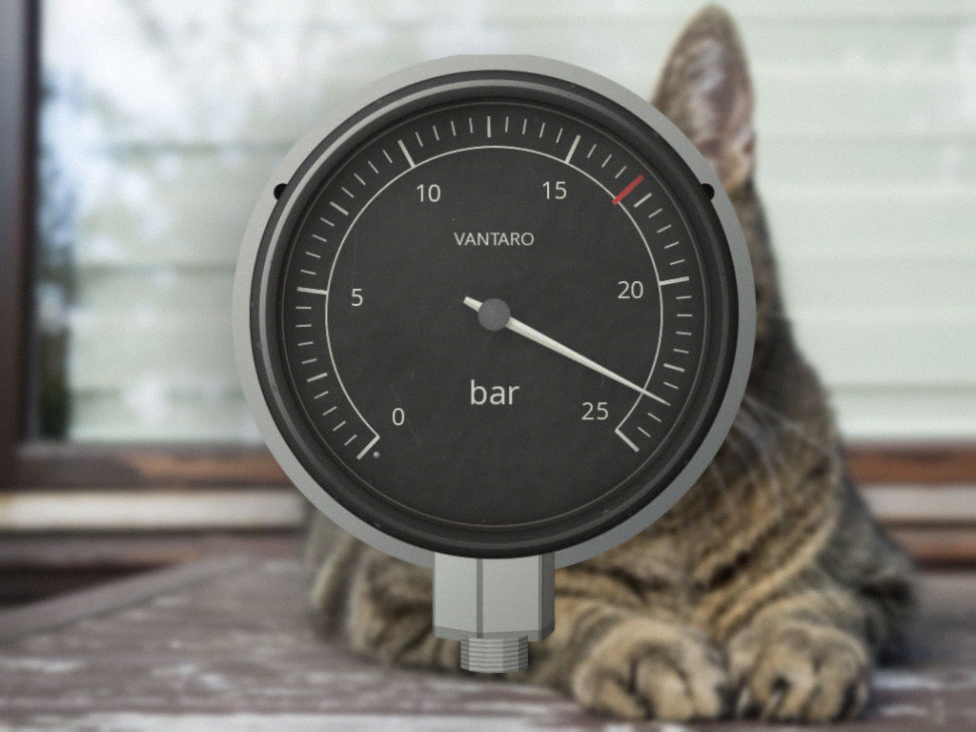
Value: 23.5 bar
